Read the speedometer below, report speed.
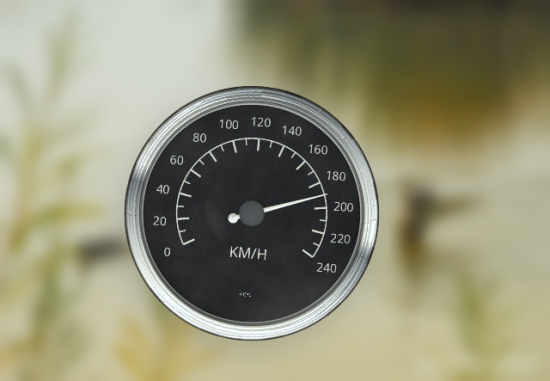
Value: 190 km/h
